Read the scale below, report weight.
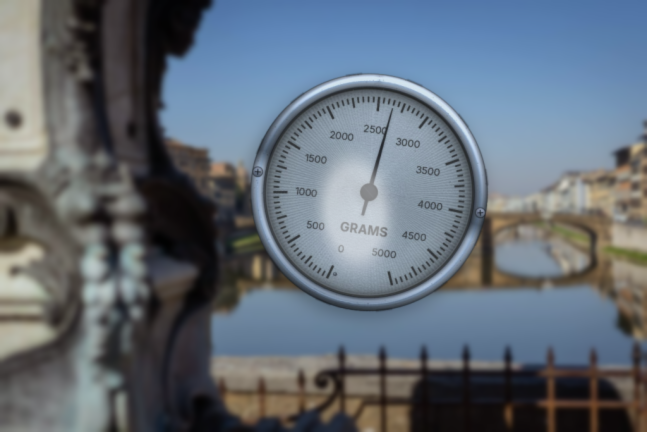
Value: 2650 g
